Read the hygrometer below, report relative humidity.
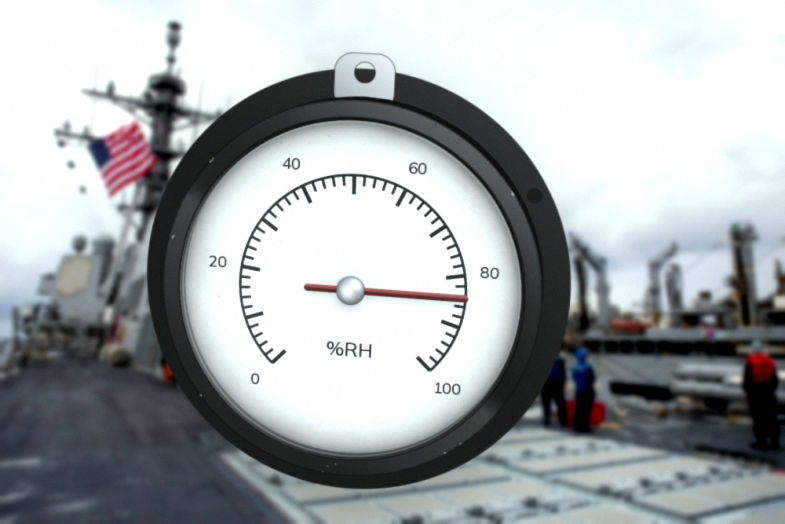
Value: 84 %
